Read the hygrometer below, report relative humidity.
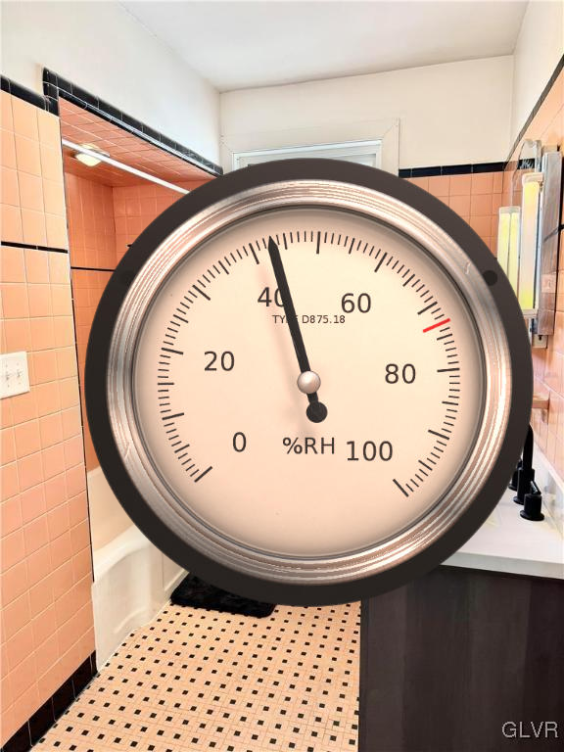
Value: 43 %
